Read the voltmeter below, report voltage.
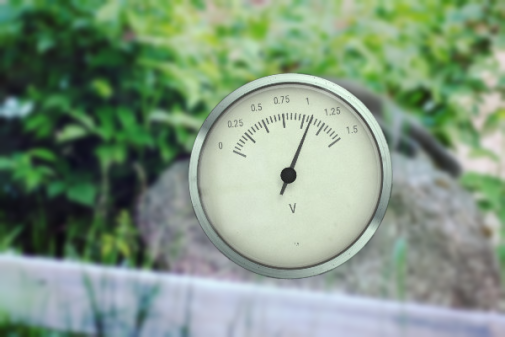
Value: 1.1 V
